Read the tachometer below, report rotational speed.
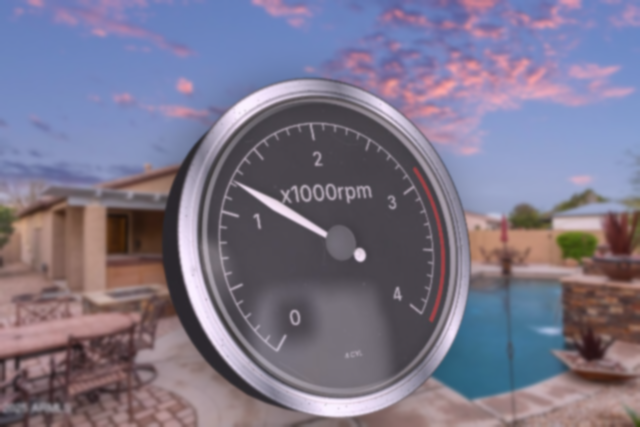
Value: 1200 rpm
